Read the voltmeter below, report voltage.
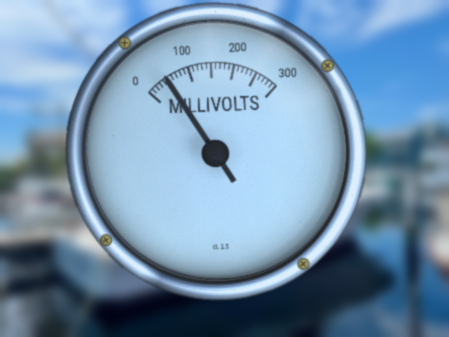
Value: 50 mV
